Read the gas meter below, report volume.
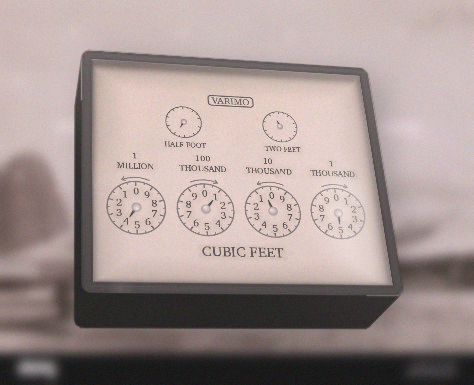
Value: 410500 ft³
